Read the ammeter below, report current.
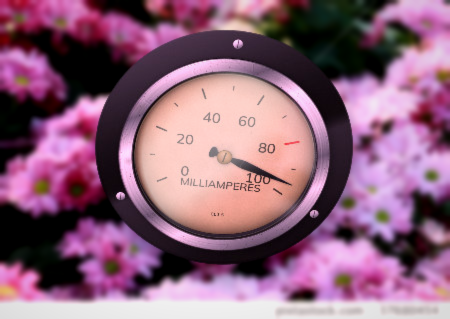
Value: 95 mA
